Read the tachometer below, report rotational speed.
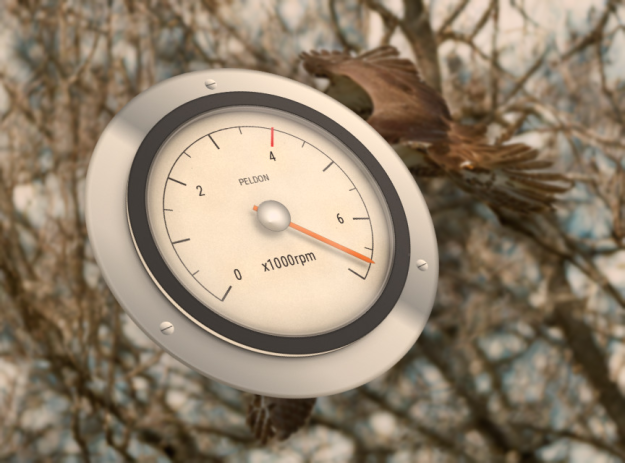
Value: 6750 rpm
